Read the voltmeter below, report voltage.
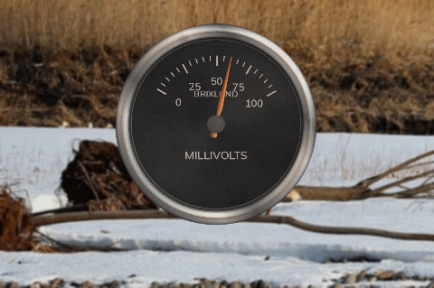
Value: 60 mV
